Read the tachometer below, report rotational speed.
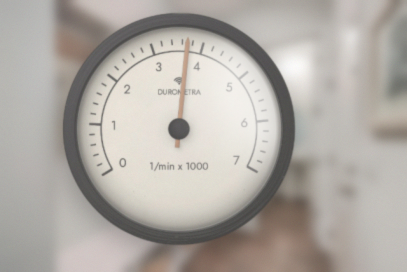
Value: 3700 rpm
